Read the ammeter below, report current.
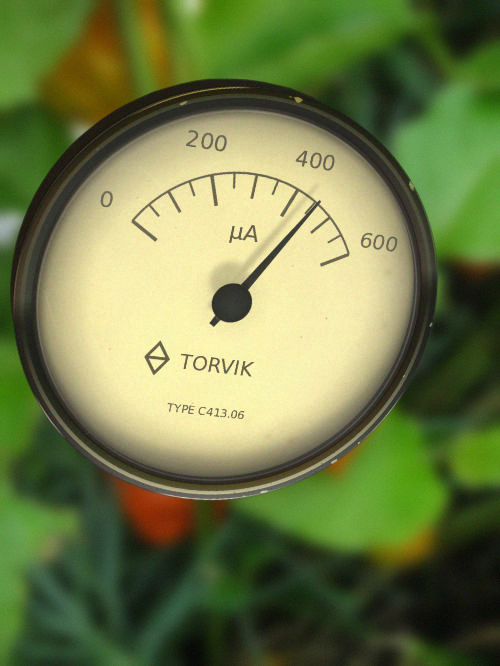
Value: 450 µA
